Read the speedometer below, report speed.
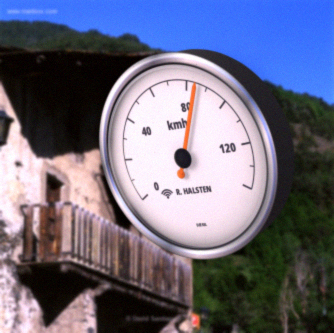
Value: 85 km/h
